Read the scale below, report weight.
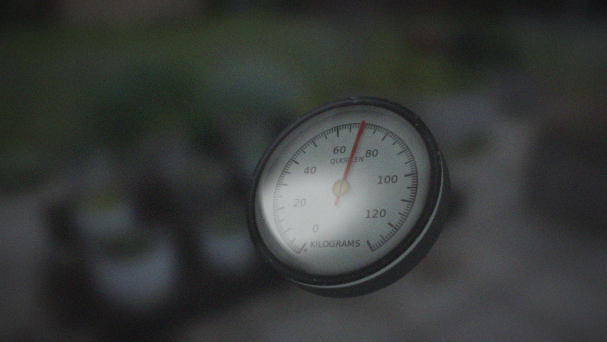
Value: 70 kg
